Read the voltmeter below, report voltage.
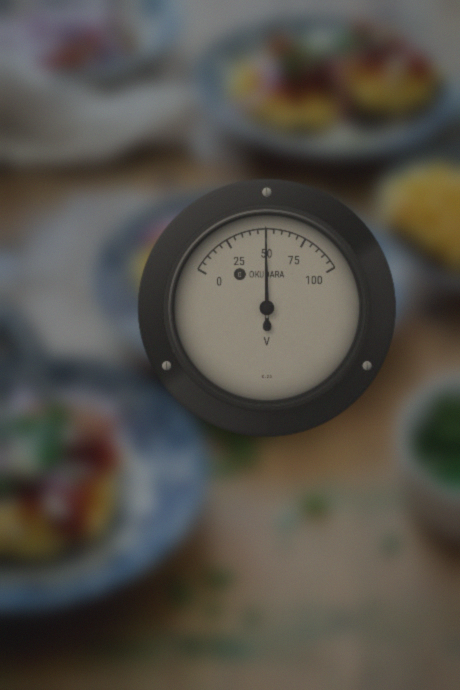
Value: 50 V
